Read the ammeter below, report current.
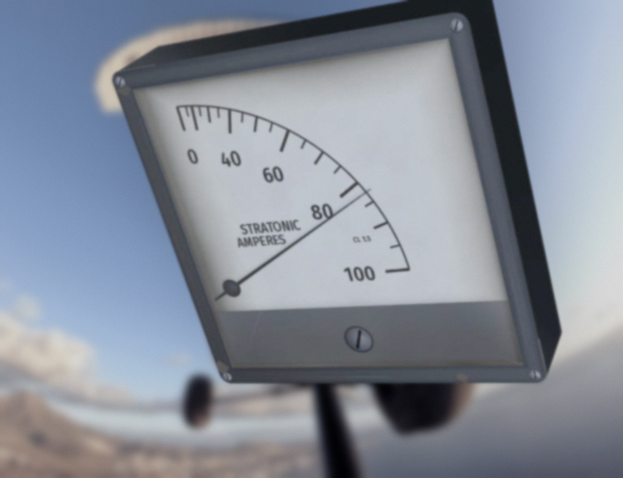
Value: 82.5 A
